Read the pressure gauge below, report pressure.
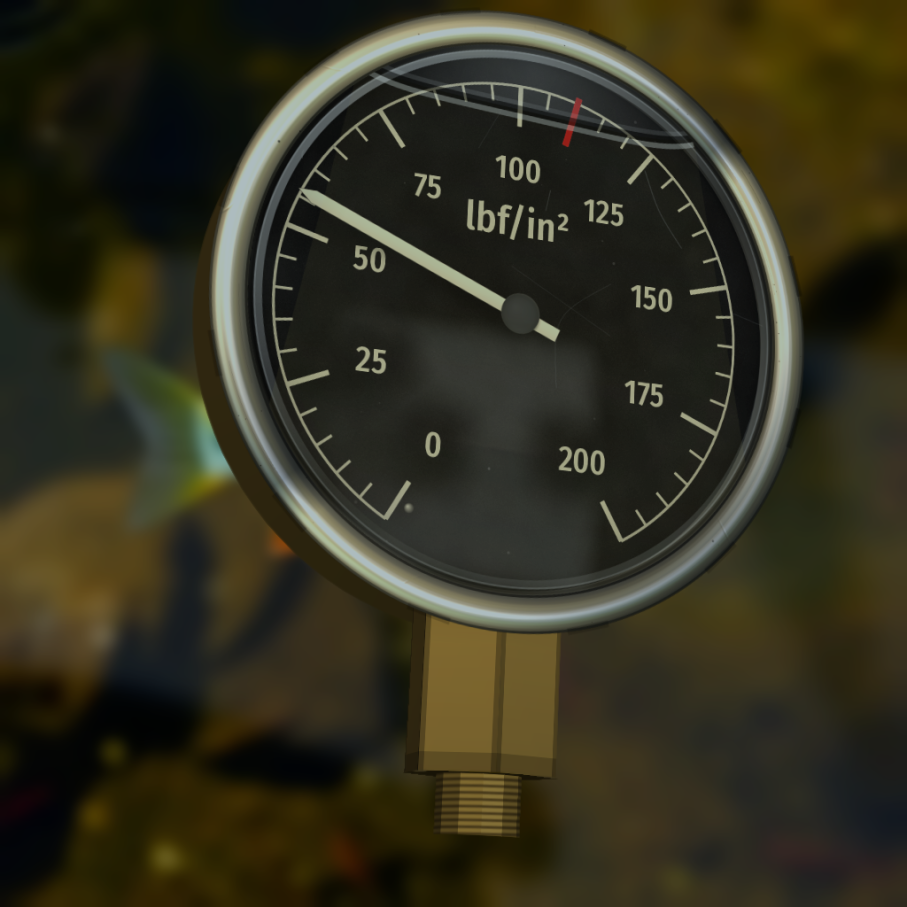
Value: 55 psi
